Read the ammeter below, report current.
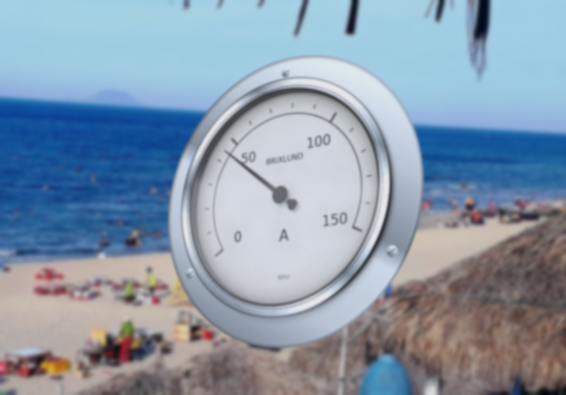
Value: 45 A
